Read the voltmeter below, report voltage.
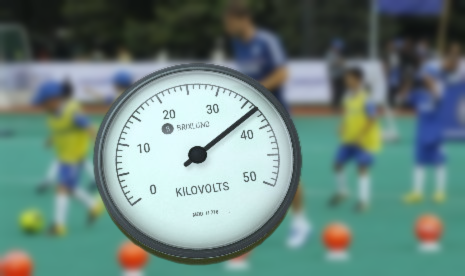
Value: 37 kV
